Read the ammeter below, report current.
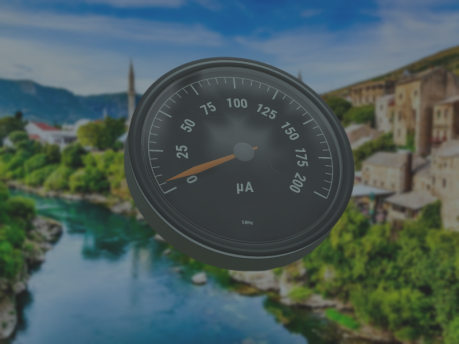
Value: 5 µA
